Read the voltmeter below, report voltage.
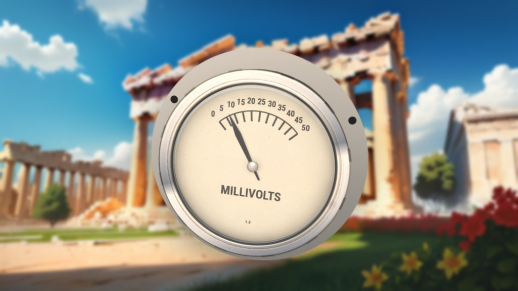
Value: 7.5 mV
